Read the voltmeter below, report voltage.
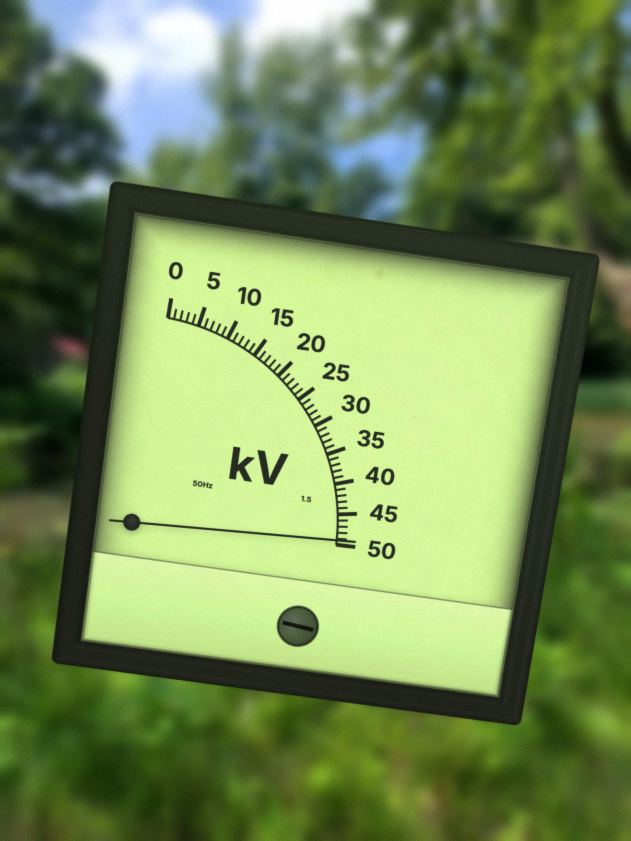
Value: 49 kV
